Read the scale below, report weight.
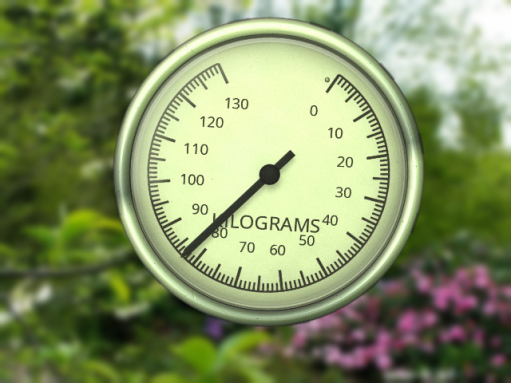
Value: 83 kg
